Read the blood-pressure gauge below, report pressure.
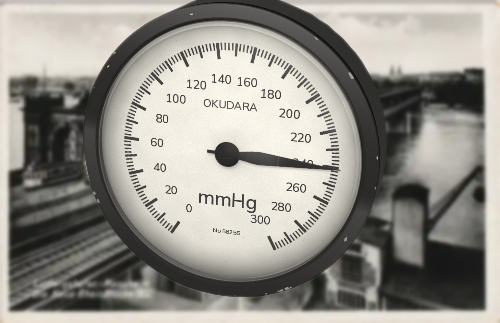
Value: 240 mmHg
